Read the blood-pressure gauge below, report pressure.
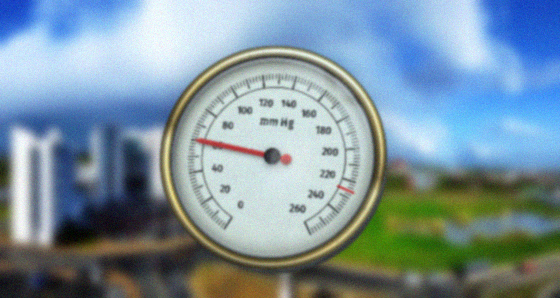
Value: 60 mmHg
